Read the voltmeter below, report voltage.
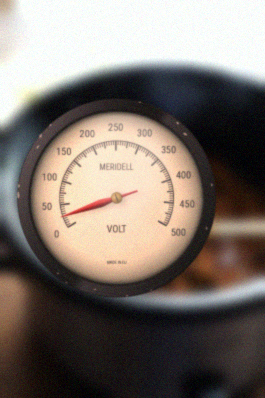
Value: 25 V
